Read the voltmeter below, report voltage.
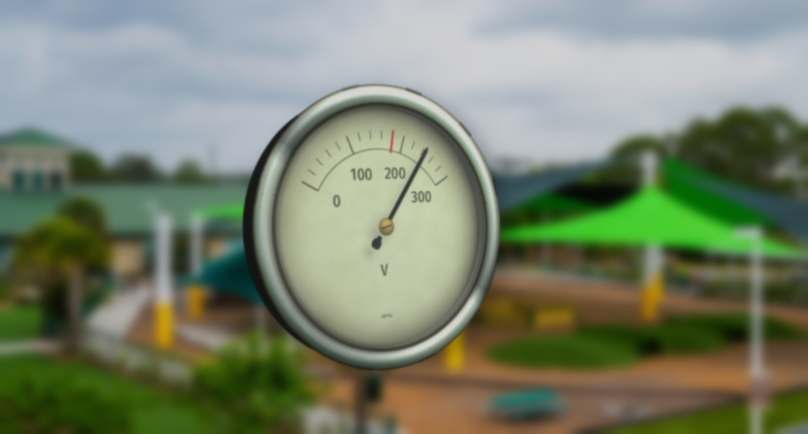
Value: 240 V
